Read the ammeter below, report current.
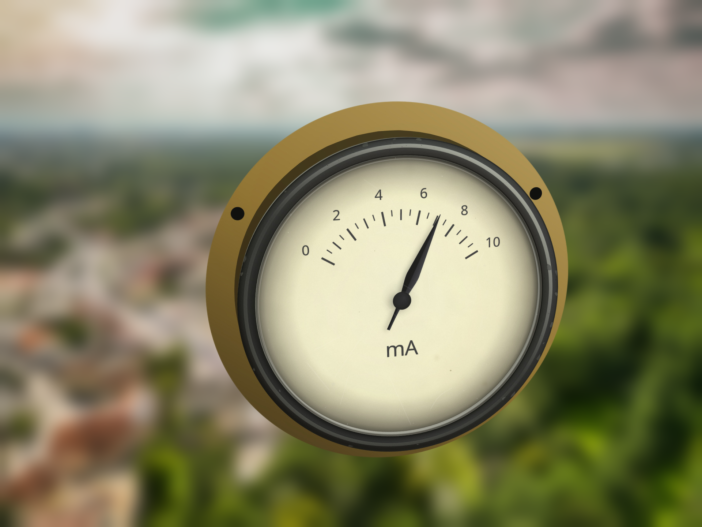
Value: 7 mA
